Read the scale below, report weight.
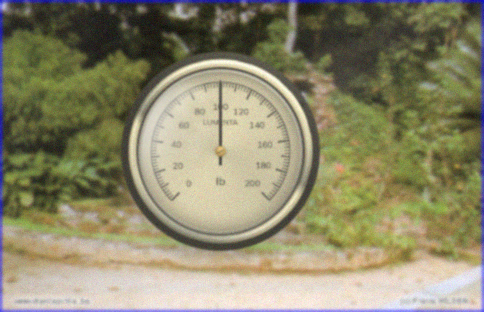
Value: 100 lb
